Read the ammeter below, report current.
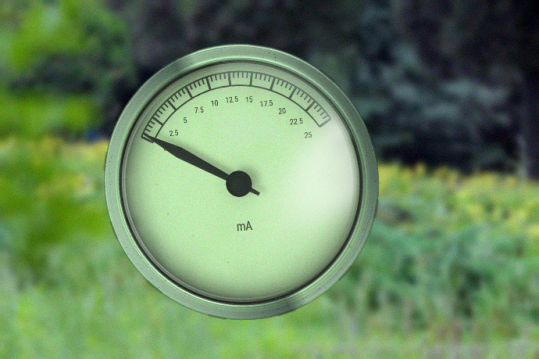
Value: 0.5 mA
